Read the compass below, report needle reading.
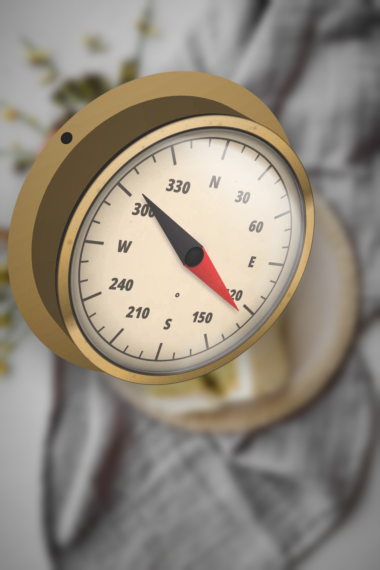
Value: 125 °
